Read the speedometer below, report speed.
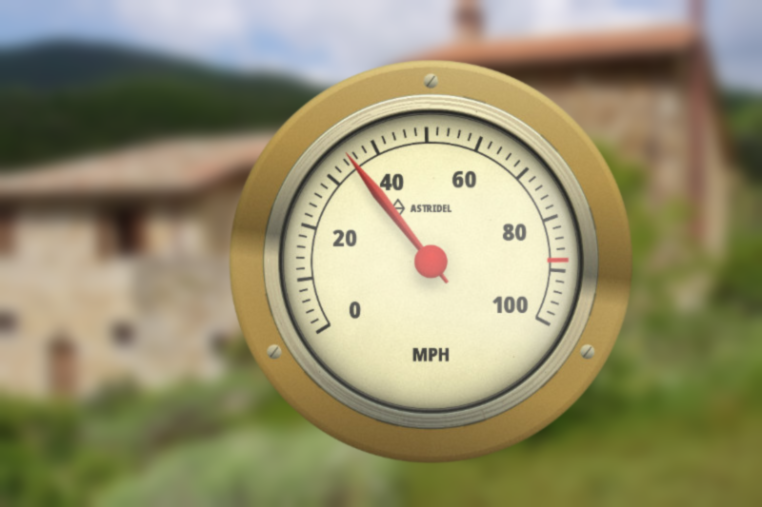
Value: 35 mph
